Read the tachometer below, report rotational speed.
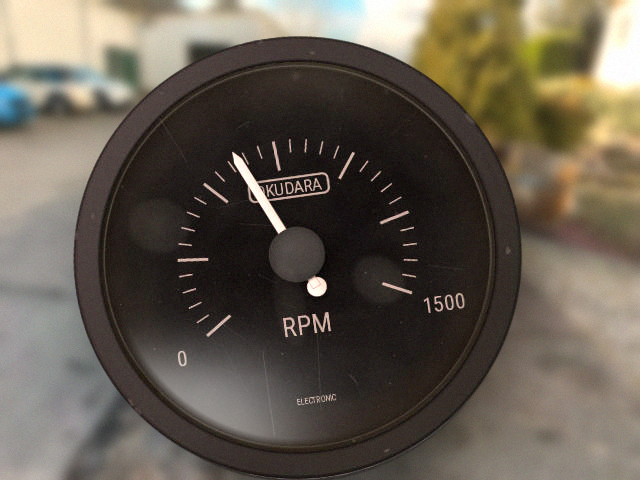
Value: 625 rpm
